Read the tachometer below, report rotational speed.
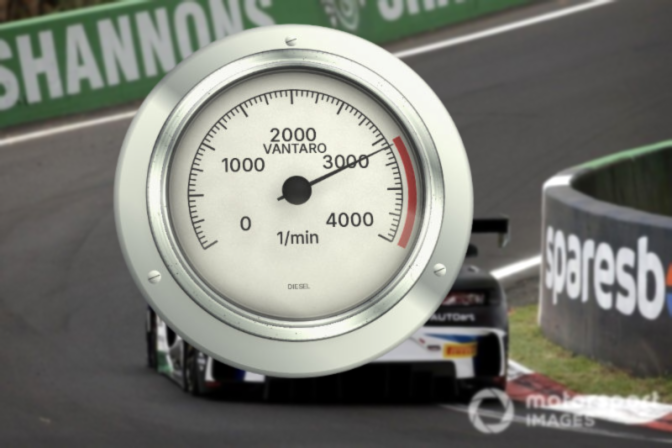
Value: 3100 rpm
